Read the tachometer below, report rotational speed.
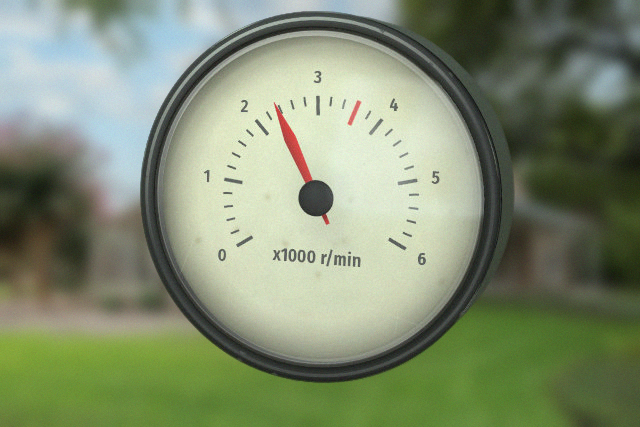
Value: 2400 rpm
